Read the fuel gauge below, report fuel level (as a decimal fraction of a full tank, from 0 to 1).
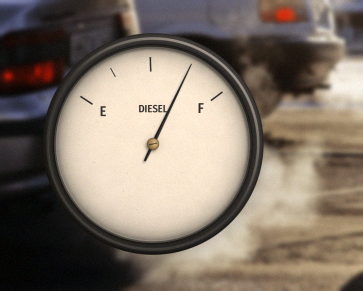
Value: 0.75
